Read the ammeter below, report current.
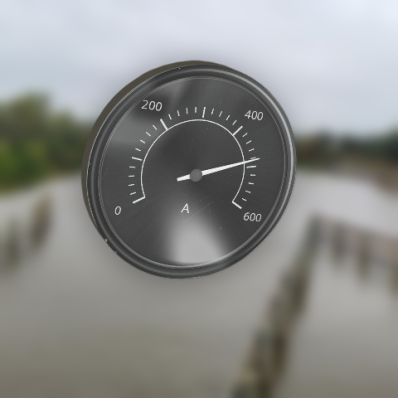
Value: 480 A
